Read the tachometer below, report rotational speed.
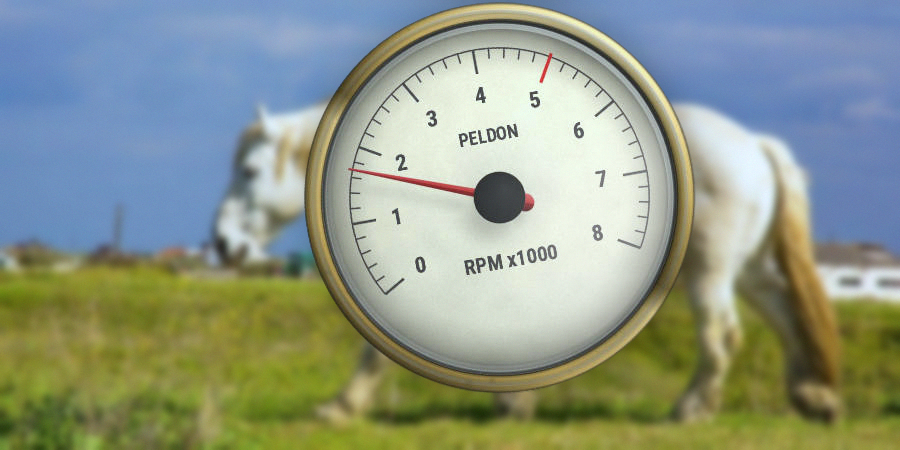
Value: 1700 rpm
